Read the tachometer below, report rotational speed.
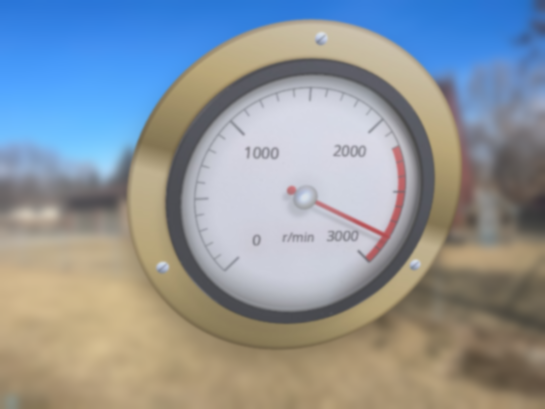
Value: 2800 rpm
